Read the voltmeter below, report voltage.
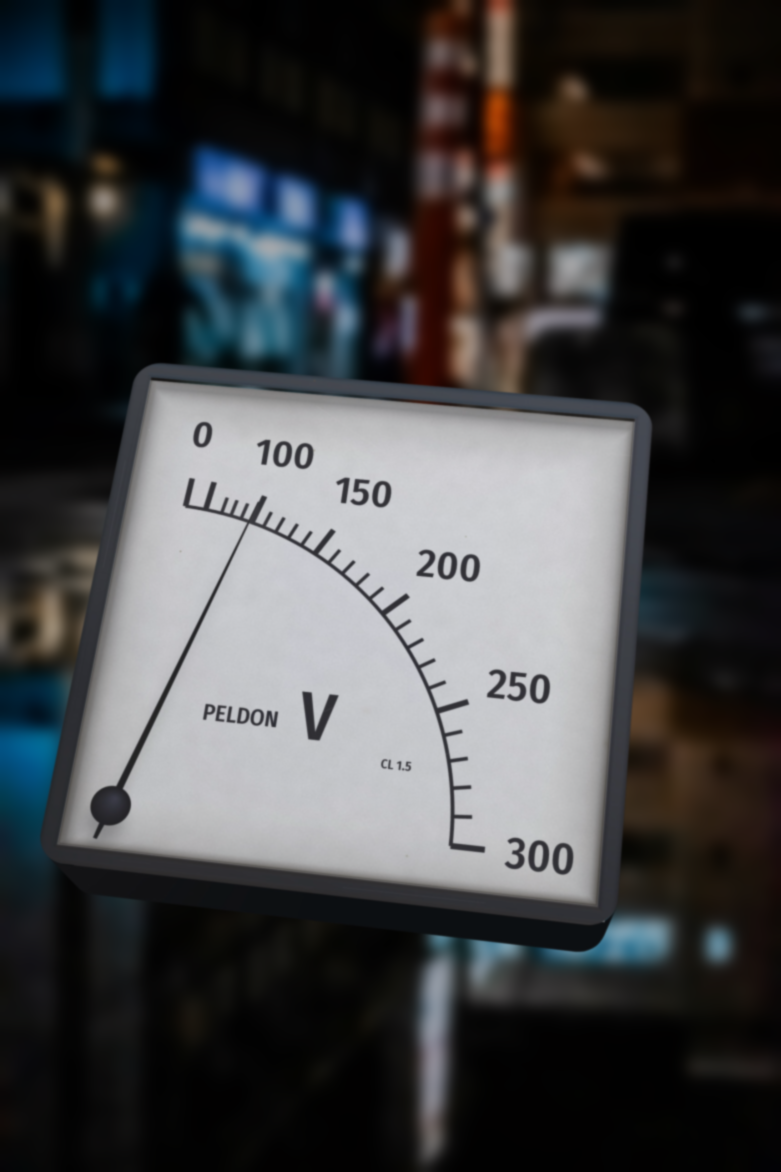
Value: 100 V
